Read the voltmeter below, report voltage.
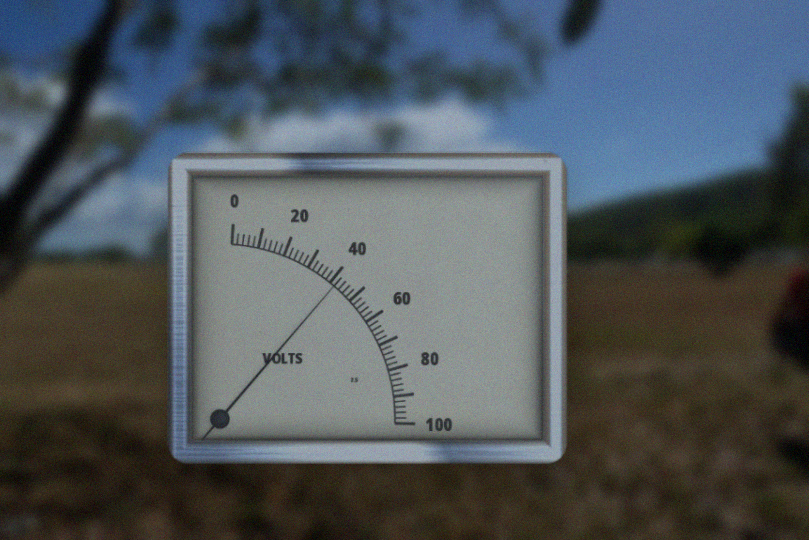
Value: 42 V
